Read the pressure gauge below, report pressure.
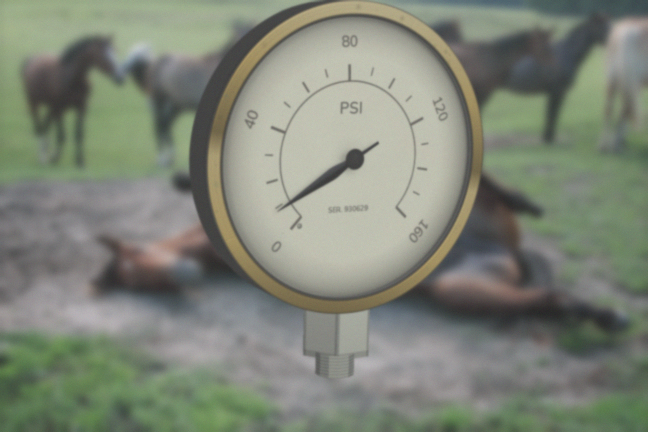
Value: 10 psi
